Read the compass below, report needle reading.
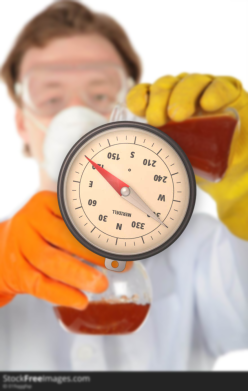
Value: 120 °
